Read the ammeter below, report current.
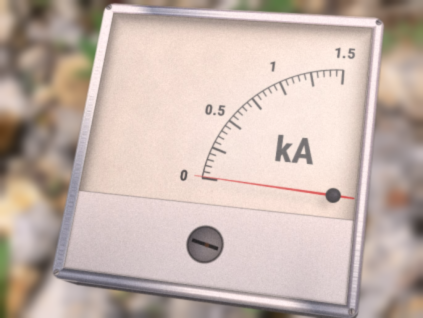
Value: 0 kA
